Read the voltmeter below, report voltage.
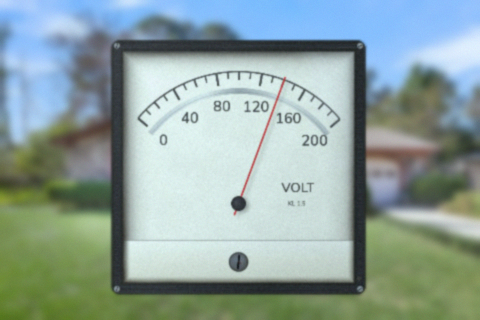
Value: 140 V
